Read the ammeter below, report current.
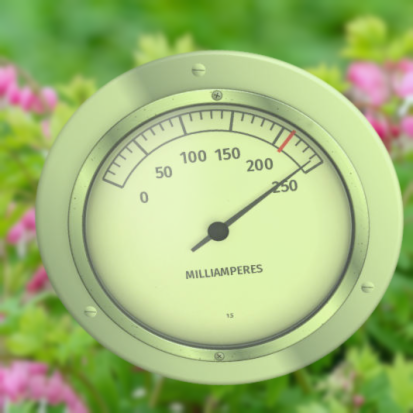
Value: 240 mA
